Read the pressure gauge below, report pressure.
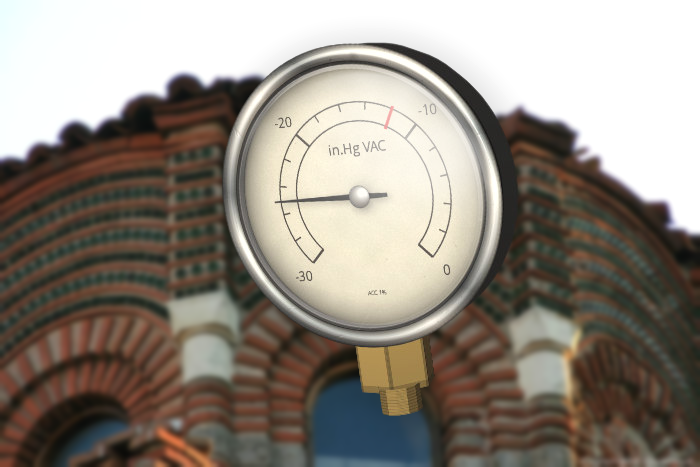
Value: -25 inHg
